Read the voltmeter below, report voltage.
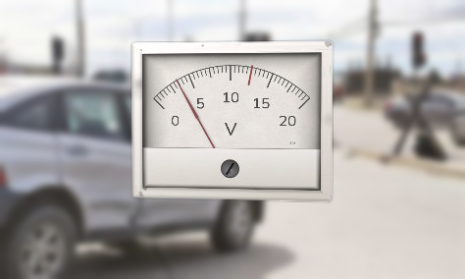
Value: 3.5 V
